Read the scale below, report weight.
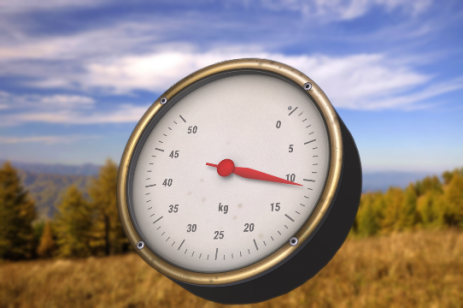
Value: 11 kg
